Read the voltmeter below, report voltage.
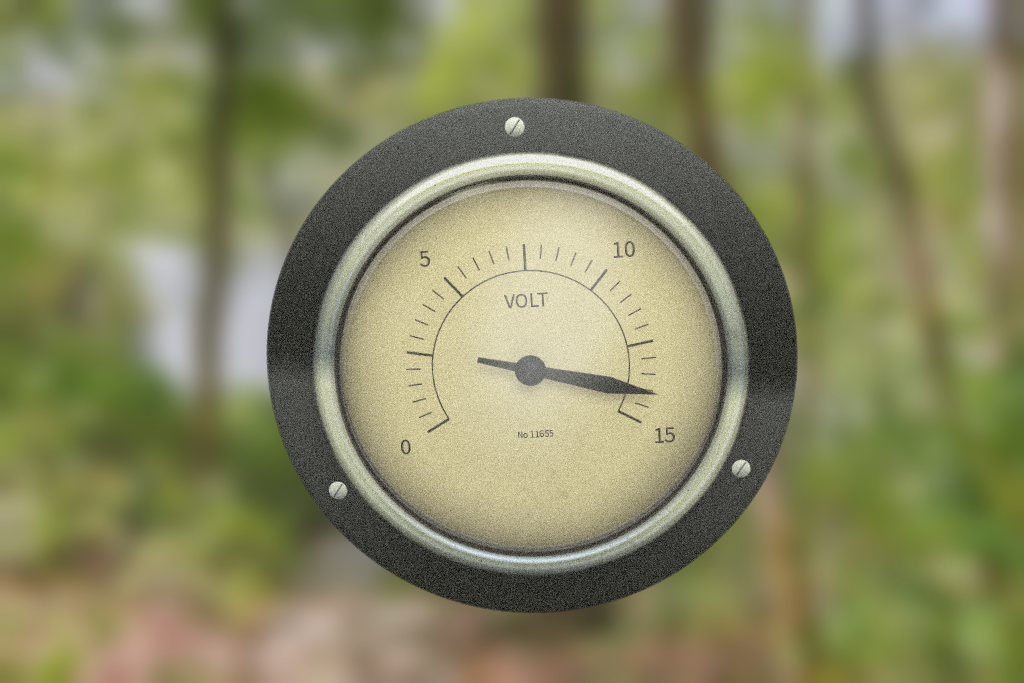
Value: 14 V
